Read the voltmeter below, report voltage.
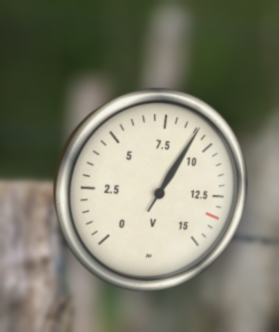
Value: 9 V
